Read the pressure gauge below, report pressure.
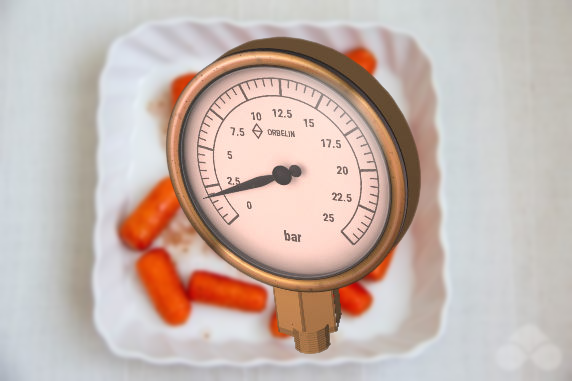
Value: 2 bar
